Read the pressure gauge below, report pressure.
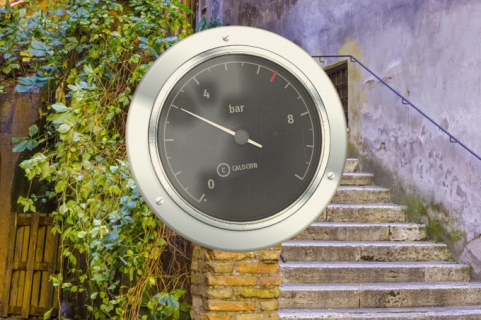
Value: 3 bar
